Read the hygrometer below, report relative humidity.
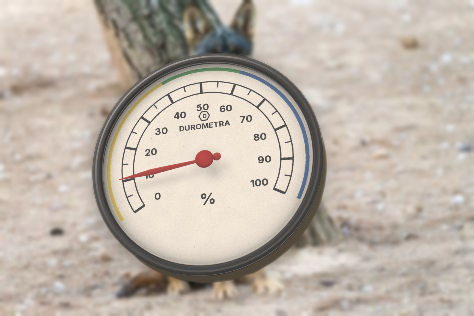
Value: 10 %
